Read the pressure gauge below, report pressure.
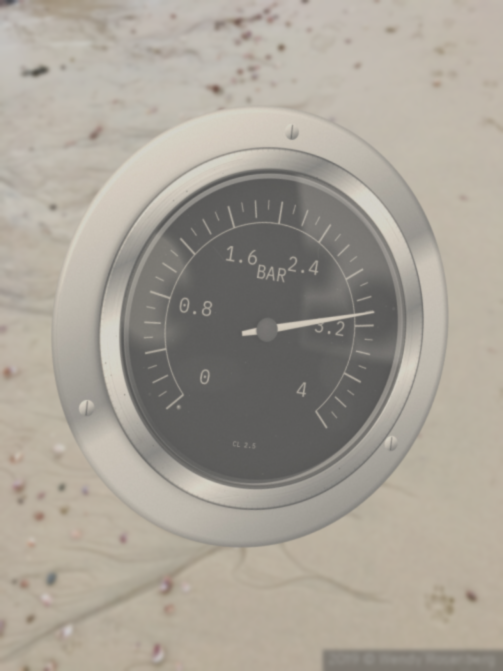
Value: 3.1 bar
